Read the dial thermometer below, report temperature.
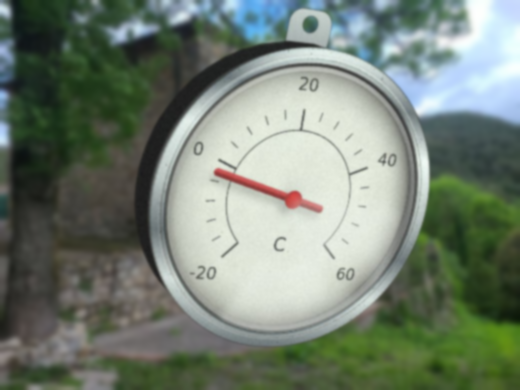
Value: -2 °C
